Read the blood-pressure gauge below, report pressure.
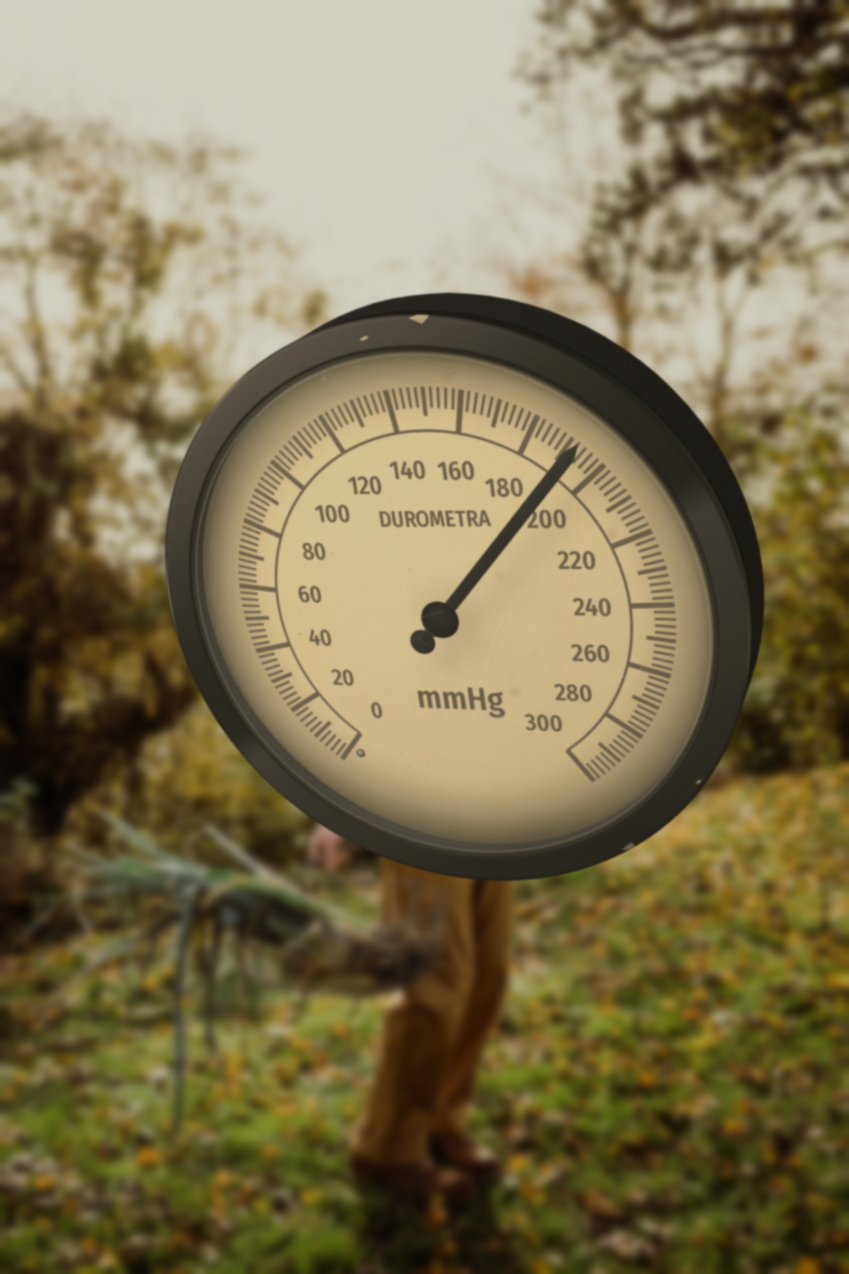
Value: 192 mmHg
